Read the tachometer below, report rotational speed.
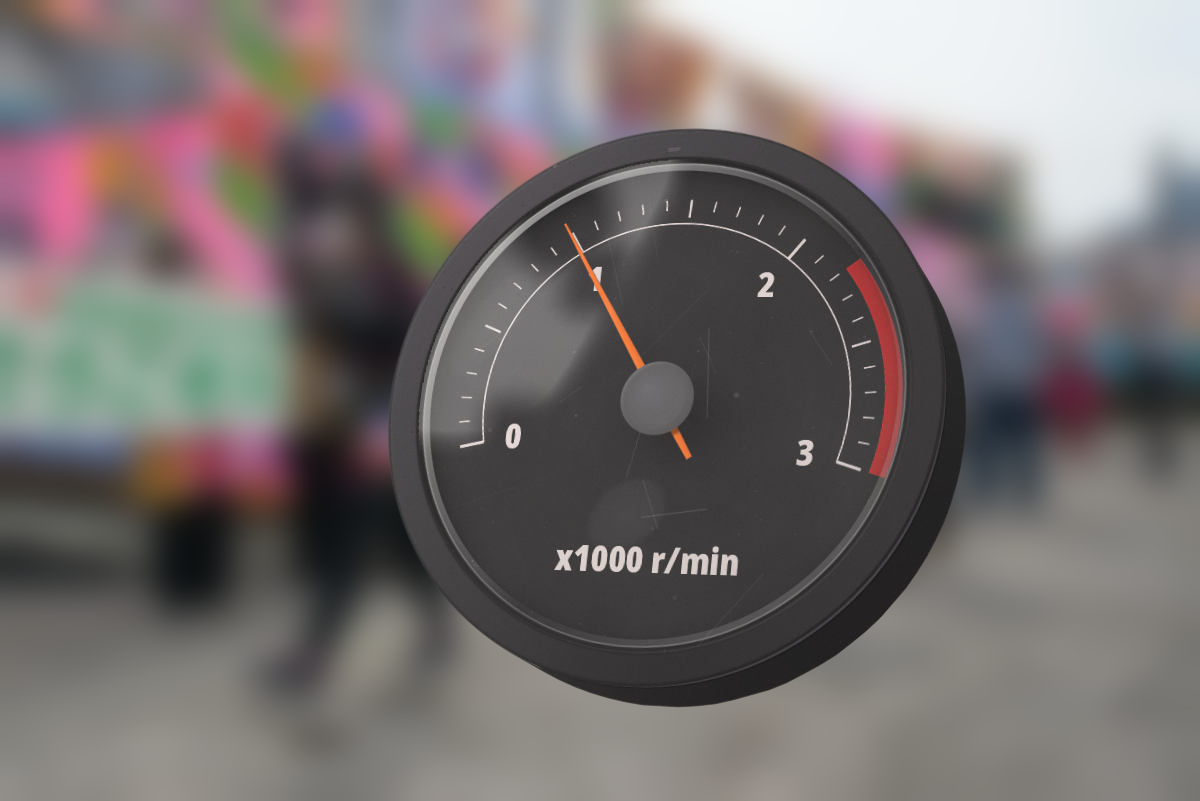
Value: 1000 rpm
